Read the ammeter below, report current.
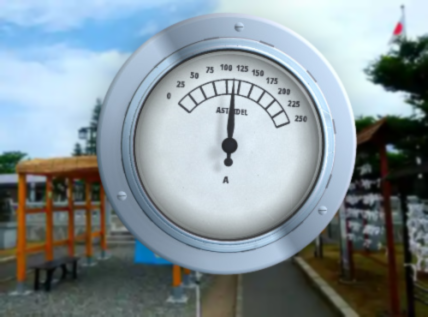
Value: 112.5 A
